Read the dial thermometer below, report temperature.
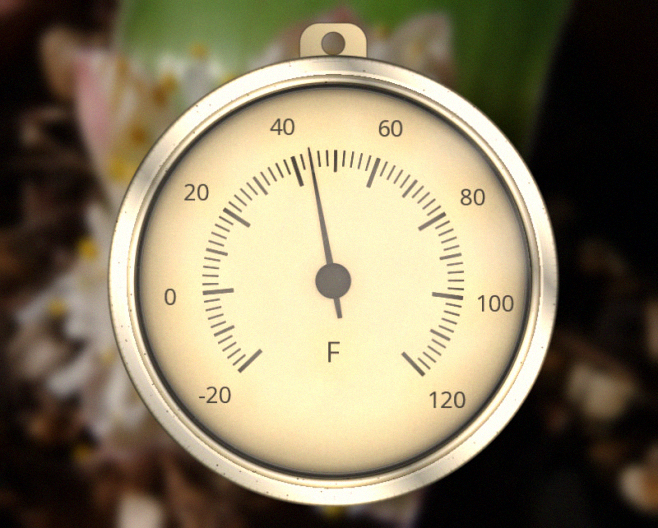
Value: 44 °F
